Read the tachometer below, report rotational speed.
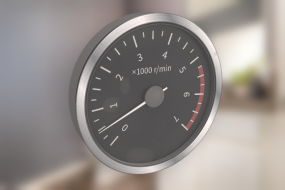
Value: 500 rpm
